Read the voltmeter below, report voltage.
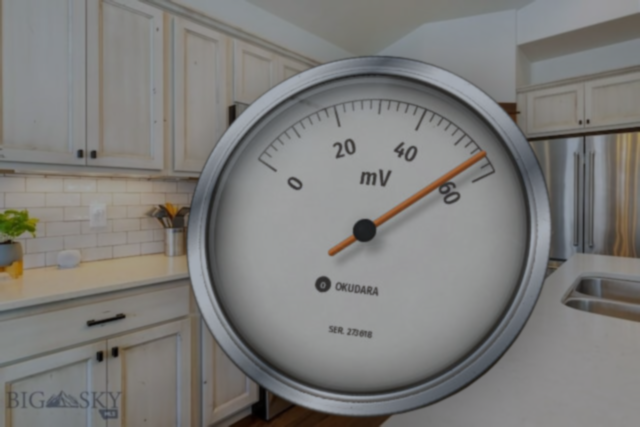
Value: 56 mV
